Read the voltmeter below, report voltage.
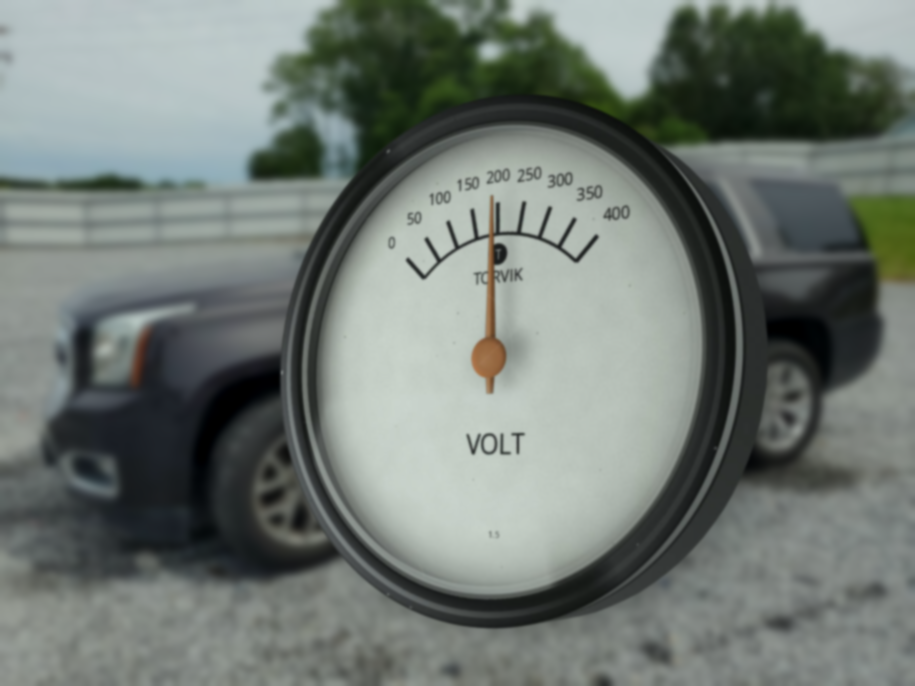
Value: 200 V
